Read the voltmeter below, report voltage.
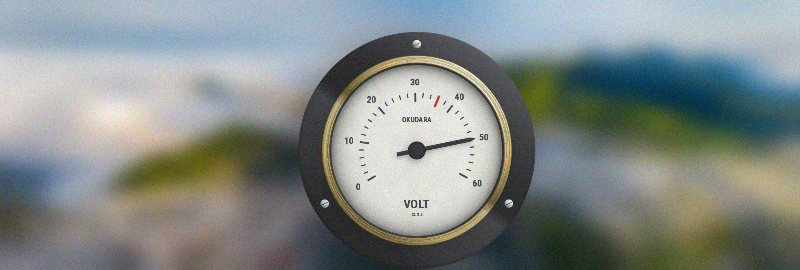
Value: 50 V
